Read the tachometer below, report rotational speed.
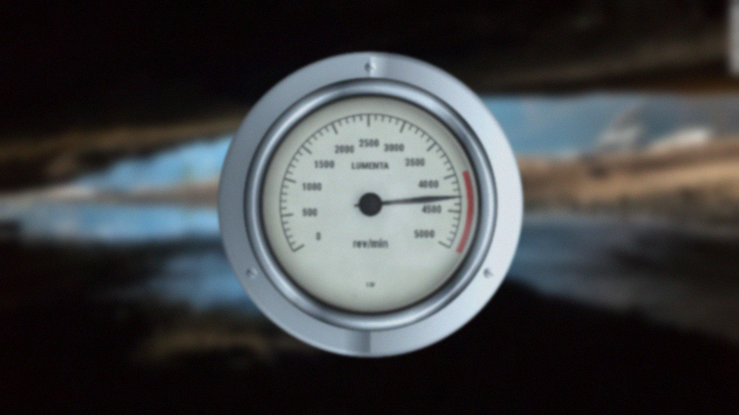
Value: 4300 rpm
